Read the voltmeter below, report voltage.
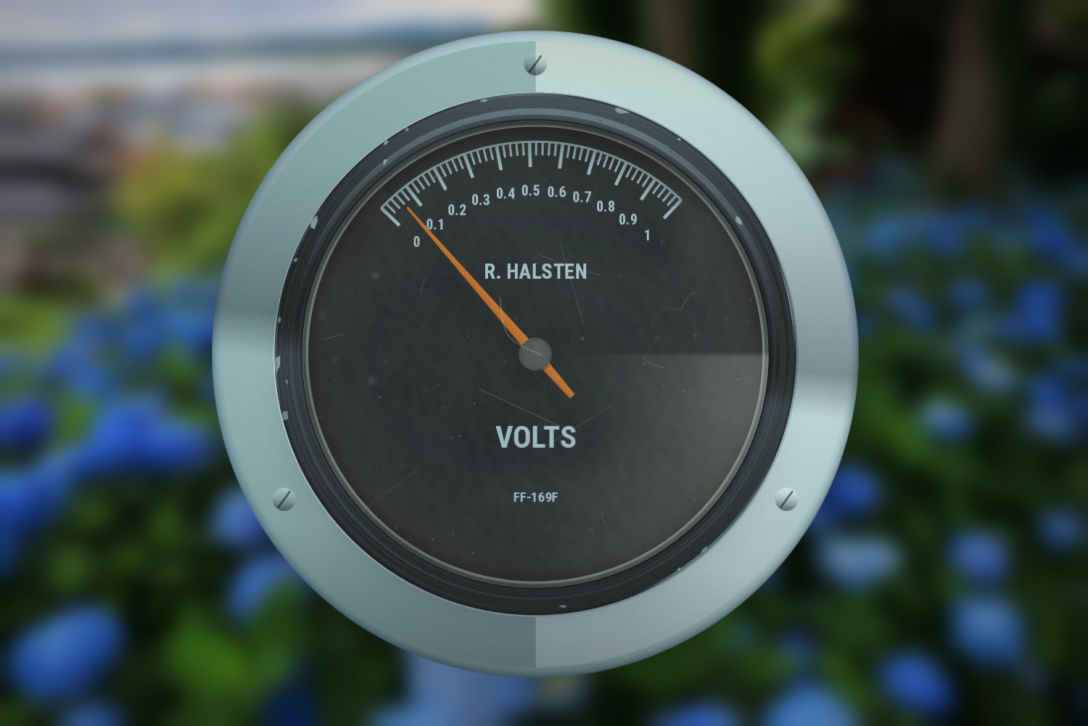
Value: 0.06 V
